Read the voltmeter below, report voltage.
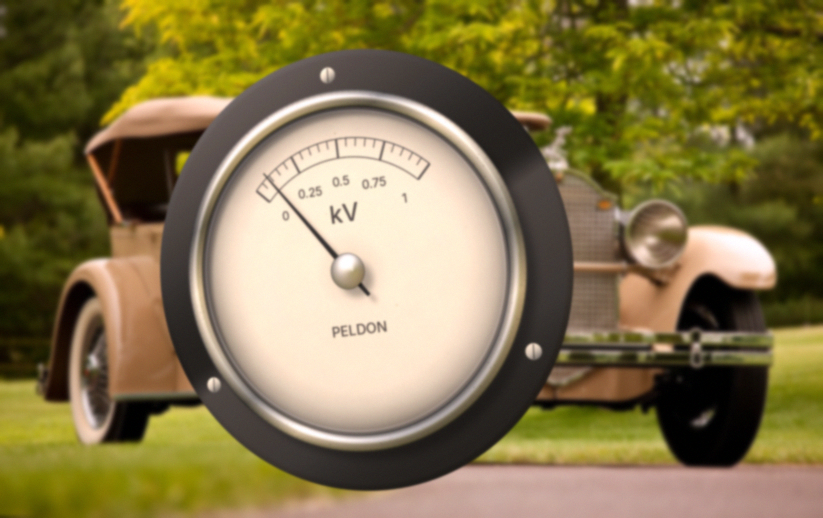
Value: 0.1 kV
